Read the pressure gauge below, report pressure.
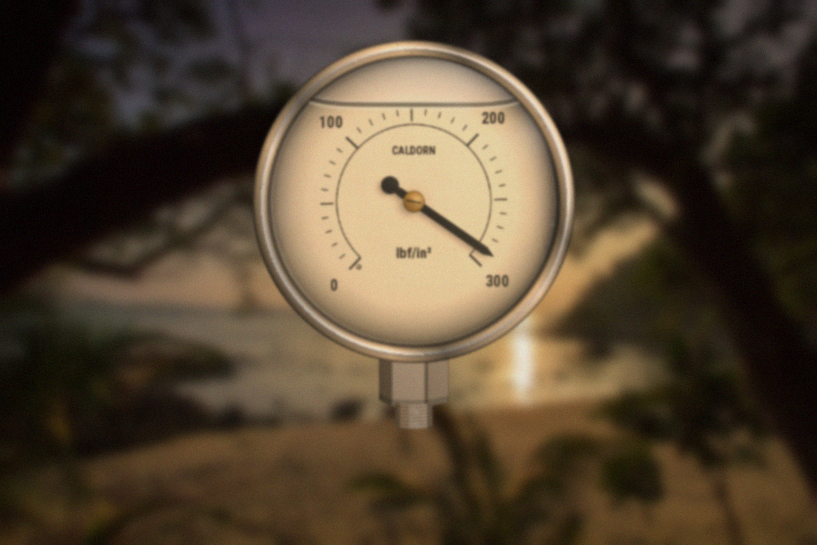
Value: 290 psi
